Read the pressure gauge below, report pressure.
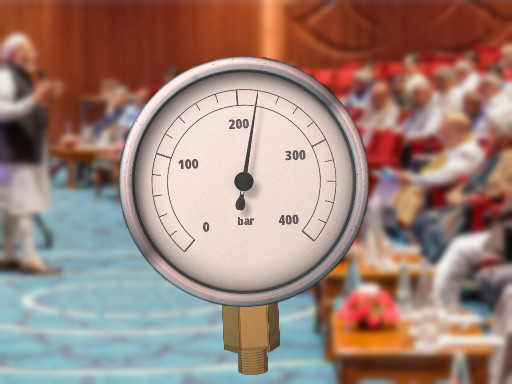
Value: 220 bar
